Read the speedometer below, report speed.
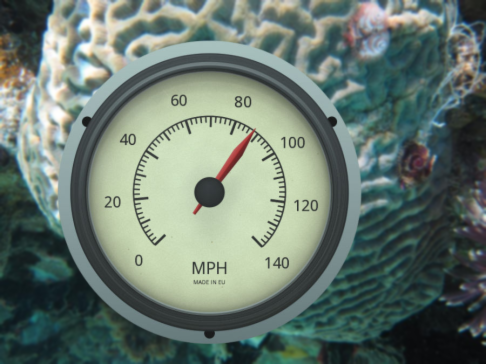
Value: 88 mph
